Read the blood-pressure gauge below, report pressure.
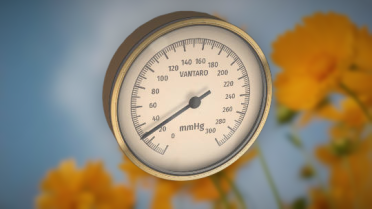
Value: 30 mmHg
